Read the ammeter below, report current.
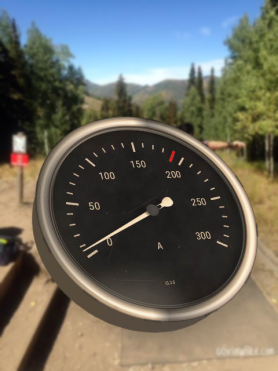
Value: 5 A
